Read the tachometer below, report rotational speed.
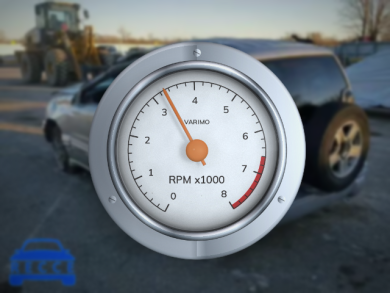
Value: 3300 rpm
